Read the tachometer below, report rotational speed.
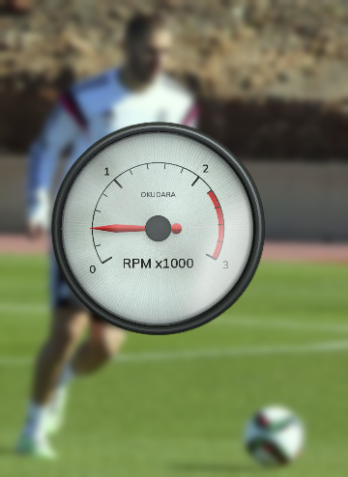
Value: 400 rpm
